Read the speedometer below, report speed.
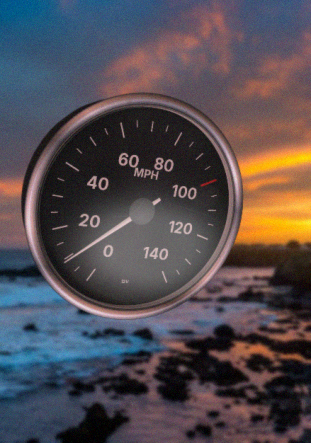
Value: 10 mph
